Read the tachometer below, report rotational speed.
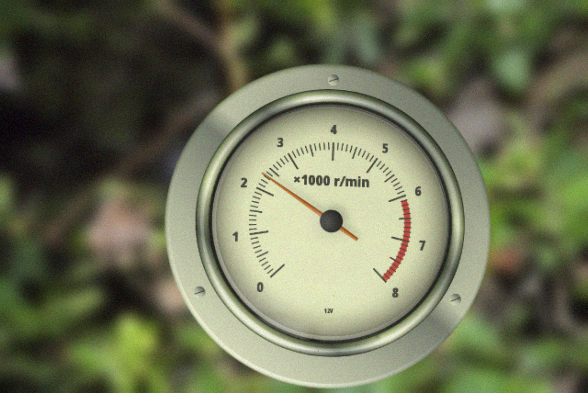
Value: 2300 rpm
